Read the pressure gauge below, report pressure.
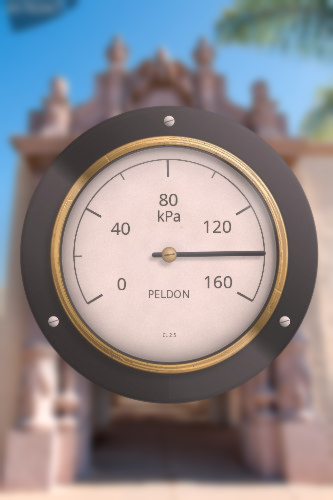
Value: 140 kPa
